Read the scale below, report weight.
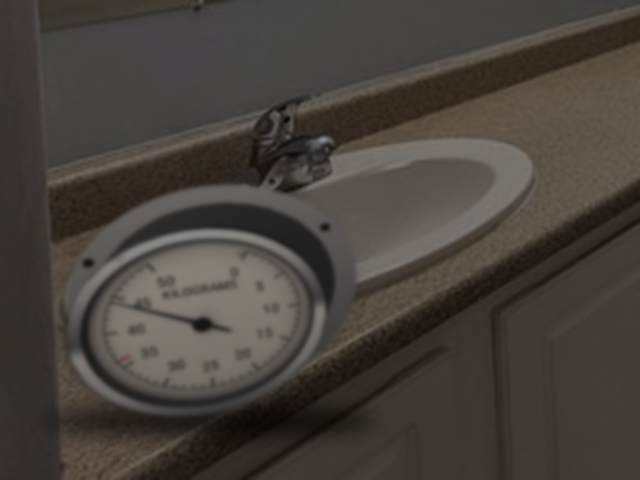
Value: 45 kg
